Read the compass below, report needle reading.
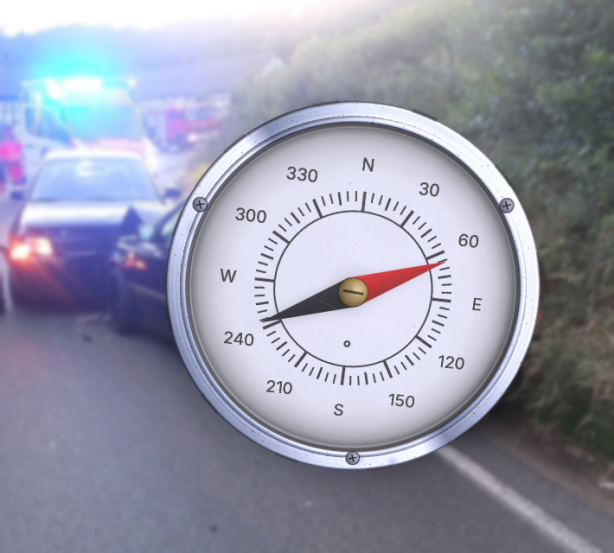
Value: 65 °
